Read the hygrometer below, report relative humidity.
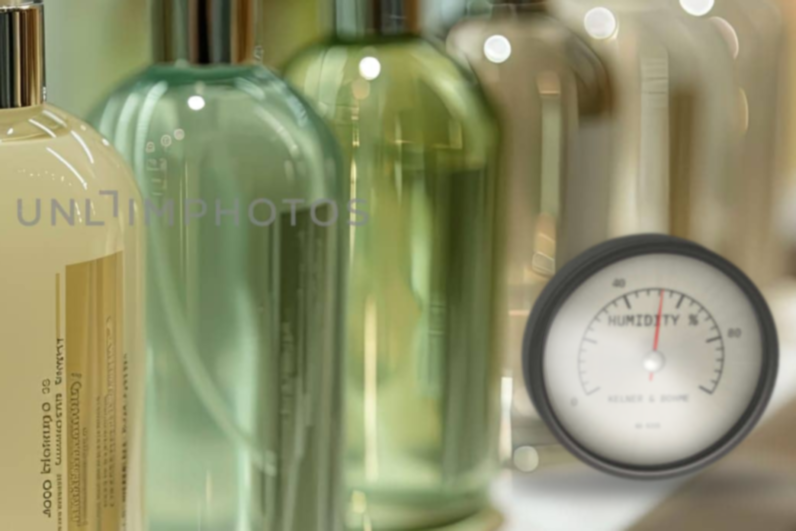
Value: 52 %
